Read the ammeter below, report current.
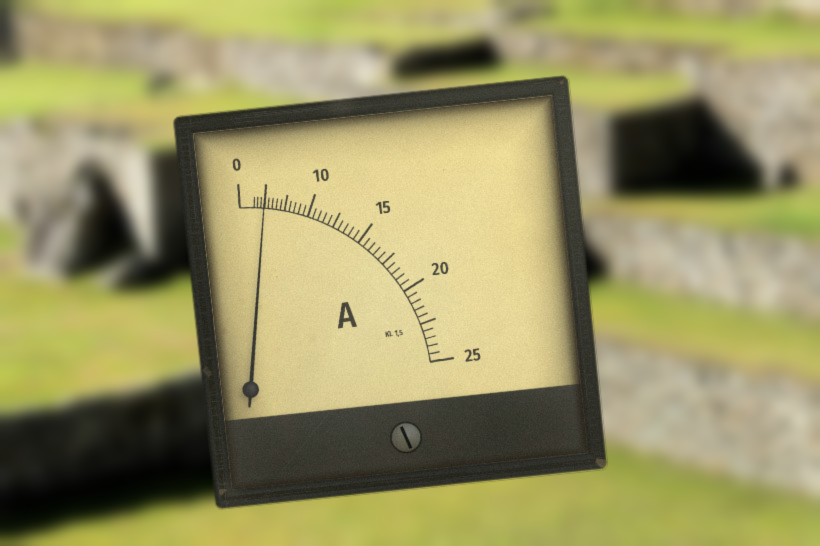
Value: 5 A
